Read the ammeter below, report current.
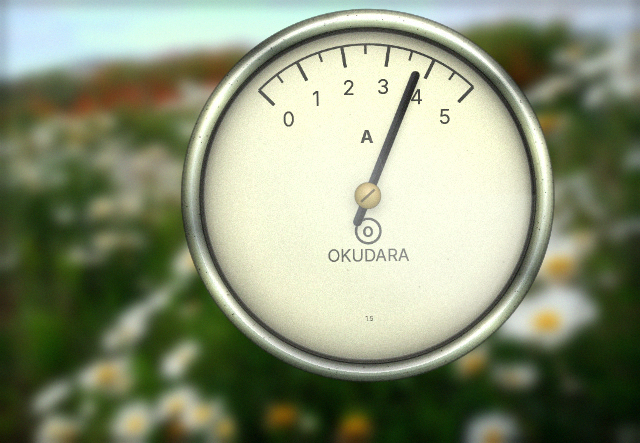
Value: 3.75 A
